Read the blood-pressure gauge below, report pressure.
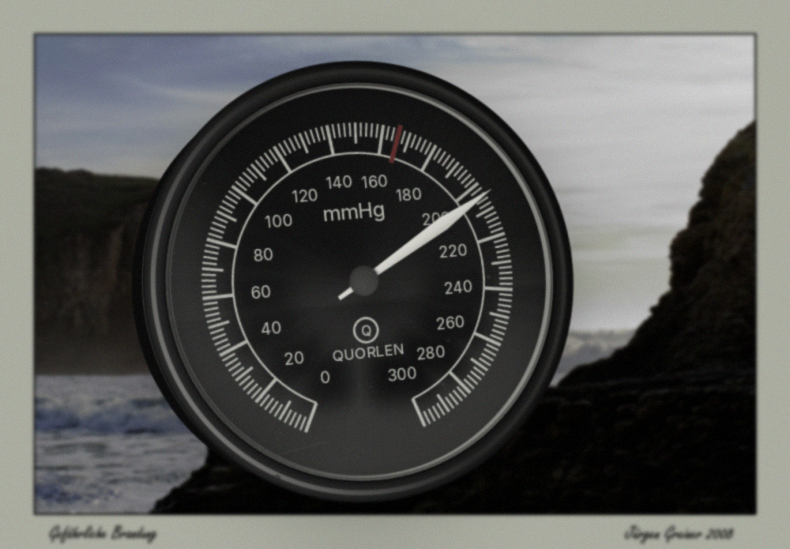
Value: 204 mmHg
